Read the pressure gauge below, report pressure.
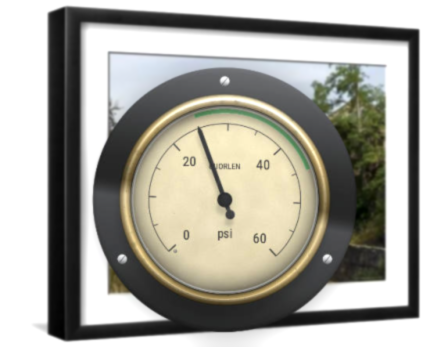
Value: 25 psi
